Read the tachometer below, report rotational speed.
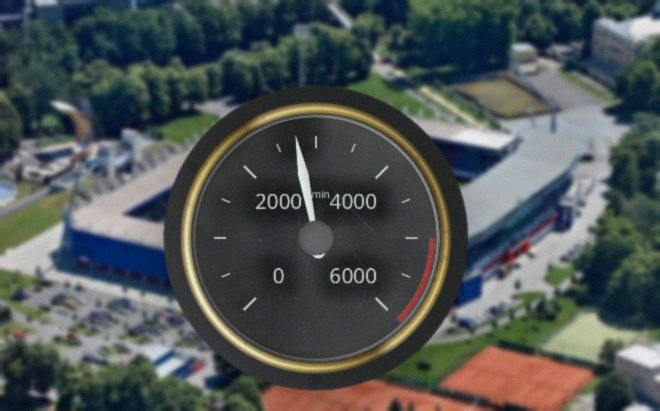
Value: 2750 rpm
